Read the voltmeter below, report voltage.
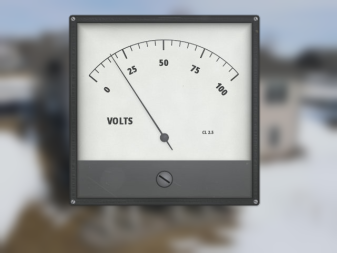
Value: 17.5 V
